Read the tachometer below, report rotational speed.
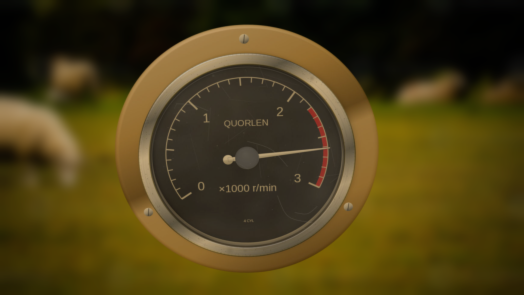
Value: 2600 rpm
